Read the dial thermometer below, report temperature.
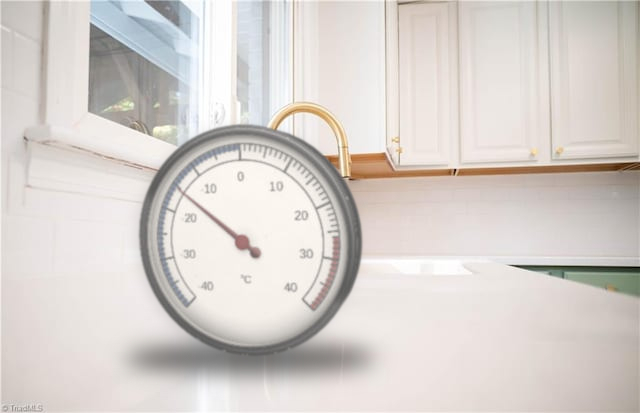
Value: -15 °C
